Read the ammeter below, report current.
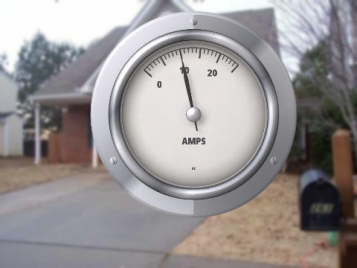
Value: 10 A
